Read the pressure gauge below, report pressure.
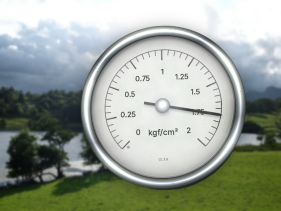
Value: 1.75 kg/cm²
